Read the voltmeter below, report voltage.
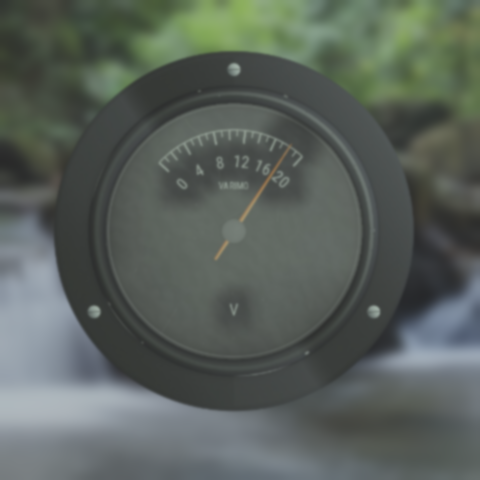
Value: 18 V
